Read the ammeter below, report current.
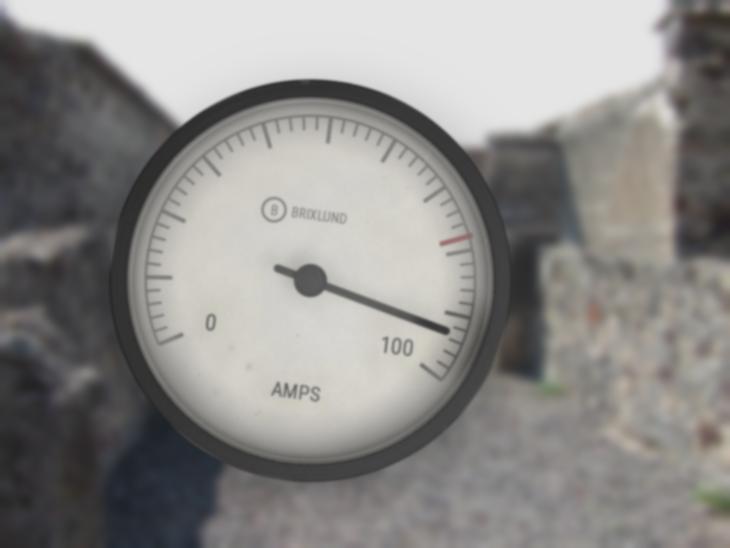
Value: 93 A
